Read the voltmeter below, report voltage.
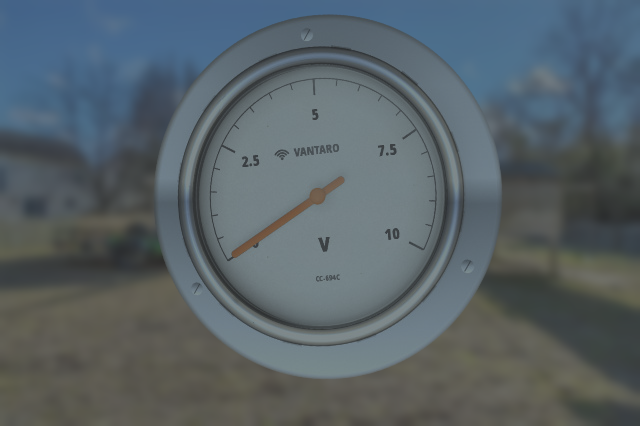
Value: 0 V
